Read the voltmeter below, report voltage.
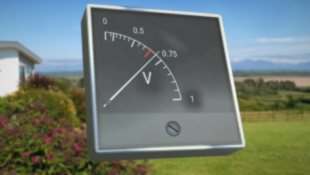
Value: 0.7 V
